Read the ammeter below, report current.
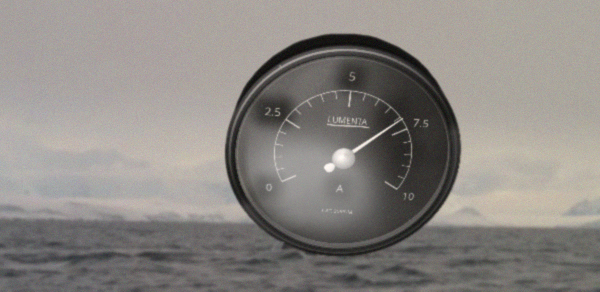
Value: 7 A
